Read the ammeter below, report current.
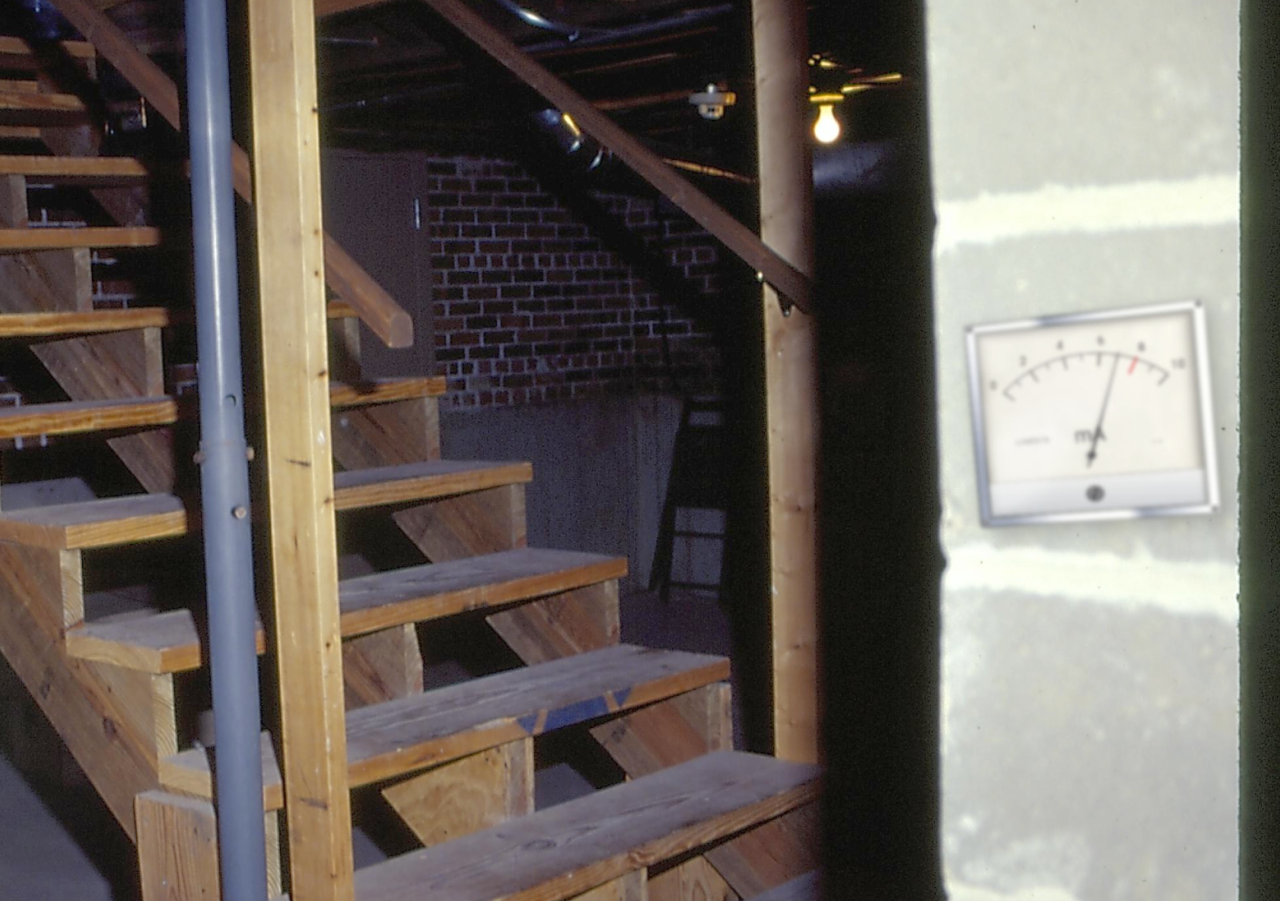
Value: 7 mA
